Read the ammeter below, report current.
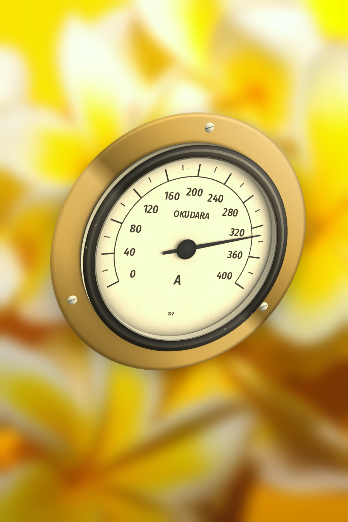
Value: 330 A
